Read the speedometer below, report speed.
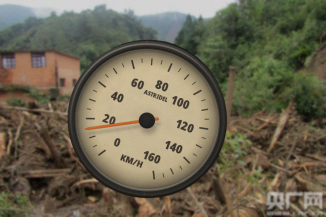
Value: 15 km/h
